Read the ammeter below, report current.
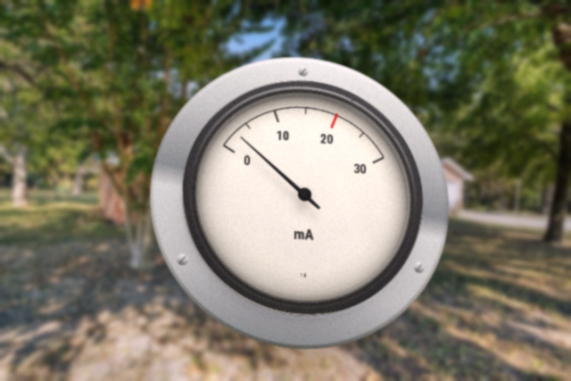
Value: 2.5 mA
